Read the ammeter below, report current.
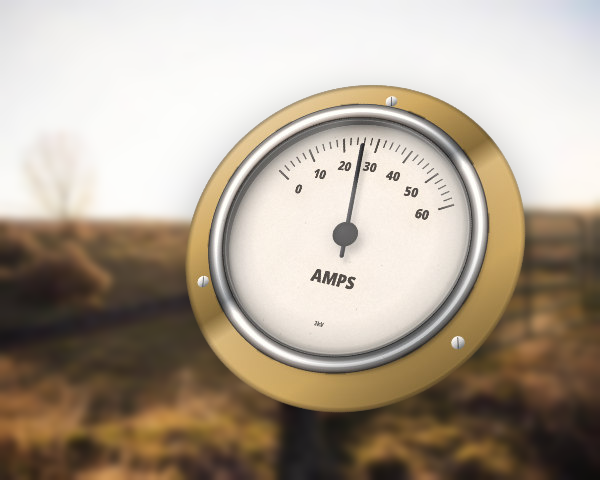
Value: 26 A
